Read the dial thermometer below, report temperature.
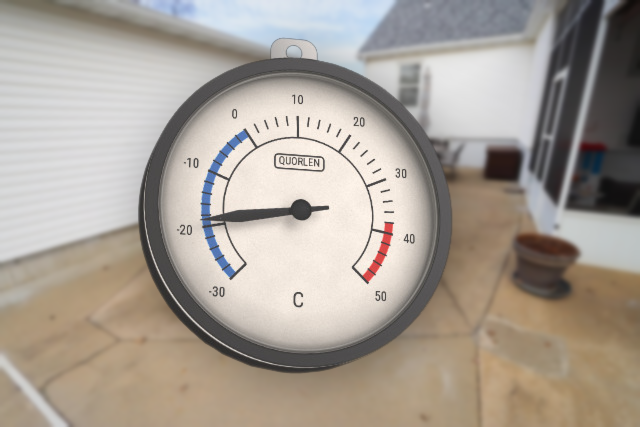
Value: -19 °C
